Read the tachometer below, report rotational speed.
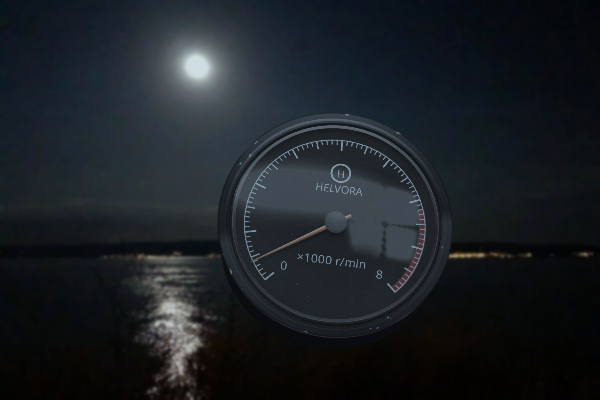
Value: 400 rpm
